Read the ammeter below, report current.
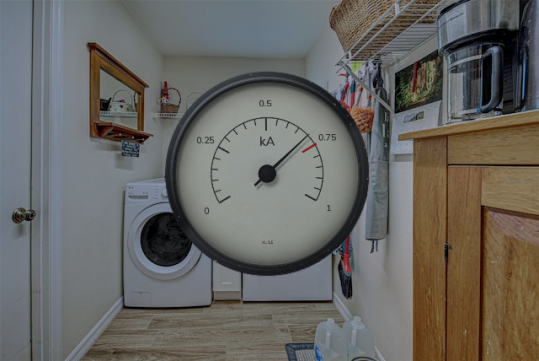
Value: 0.7 kA
